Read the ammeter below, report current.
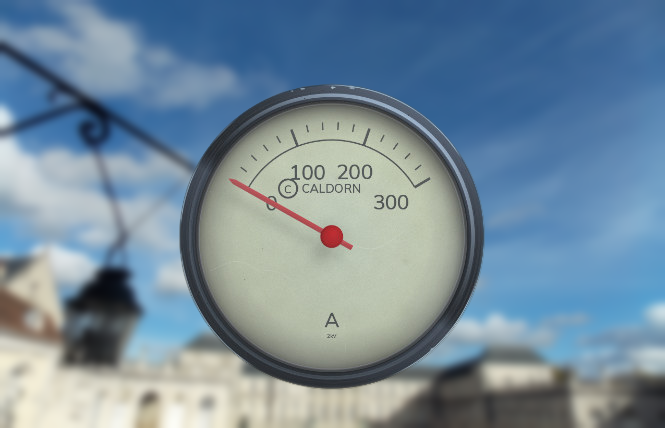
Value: 0 A
